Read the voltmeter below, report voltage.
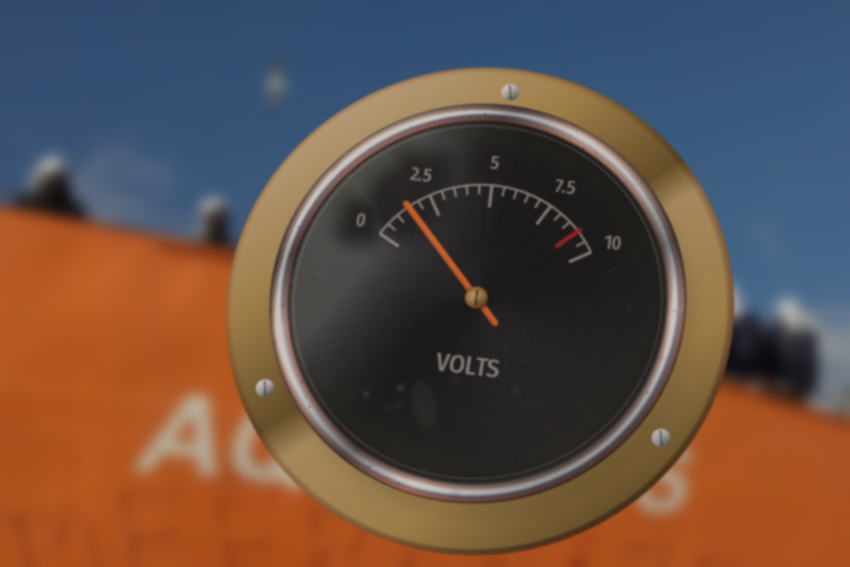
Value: 1.5 V
